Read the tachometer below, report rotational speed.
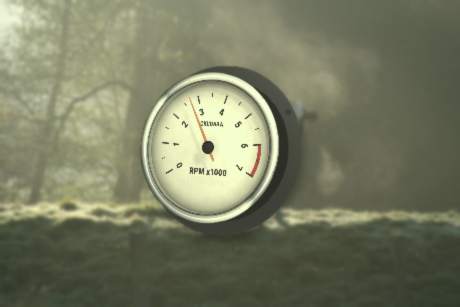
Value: 2750 rpm
